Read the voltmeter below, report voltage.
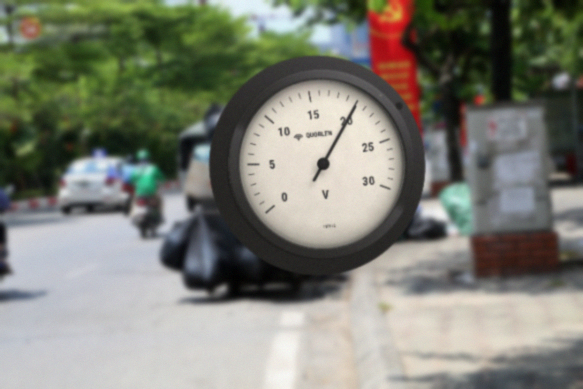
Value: 20 V
